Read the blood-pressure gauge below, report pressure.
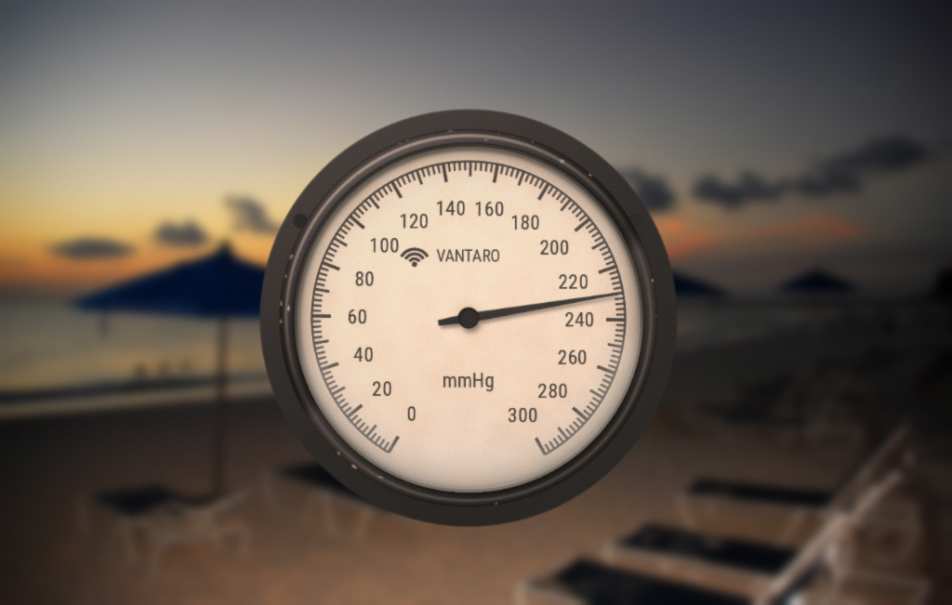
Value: 230 mmHg
